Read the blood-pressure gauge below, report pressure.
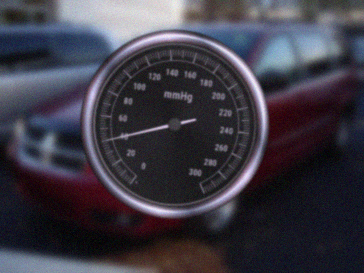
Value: 40 mmHg
